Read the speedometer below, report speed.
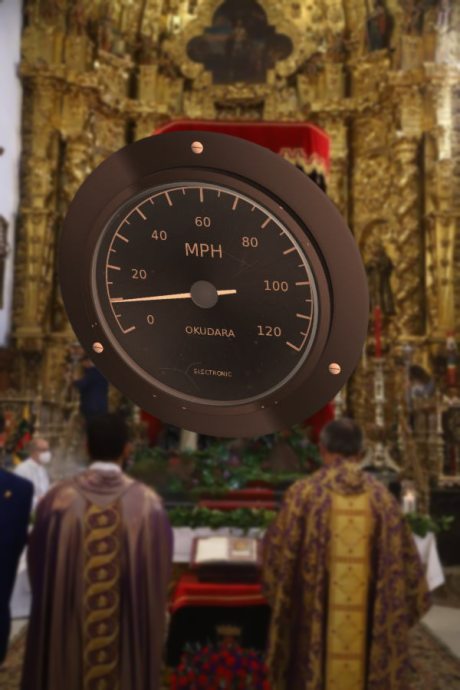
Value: 10 mph
